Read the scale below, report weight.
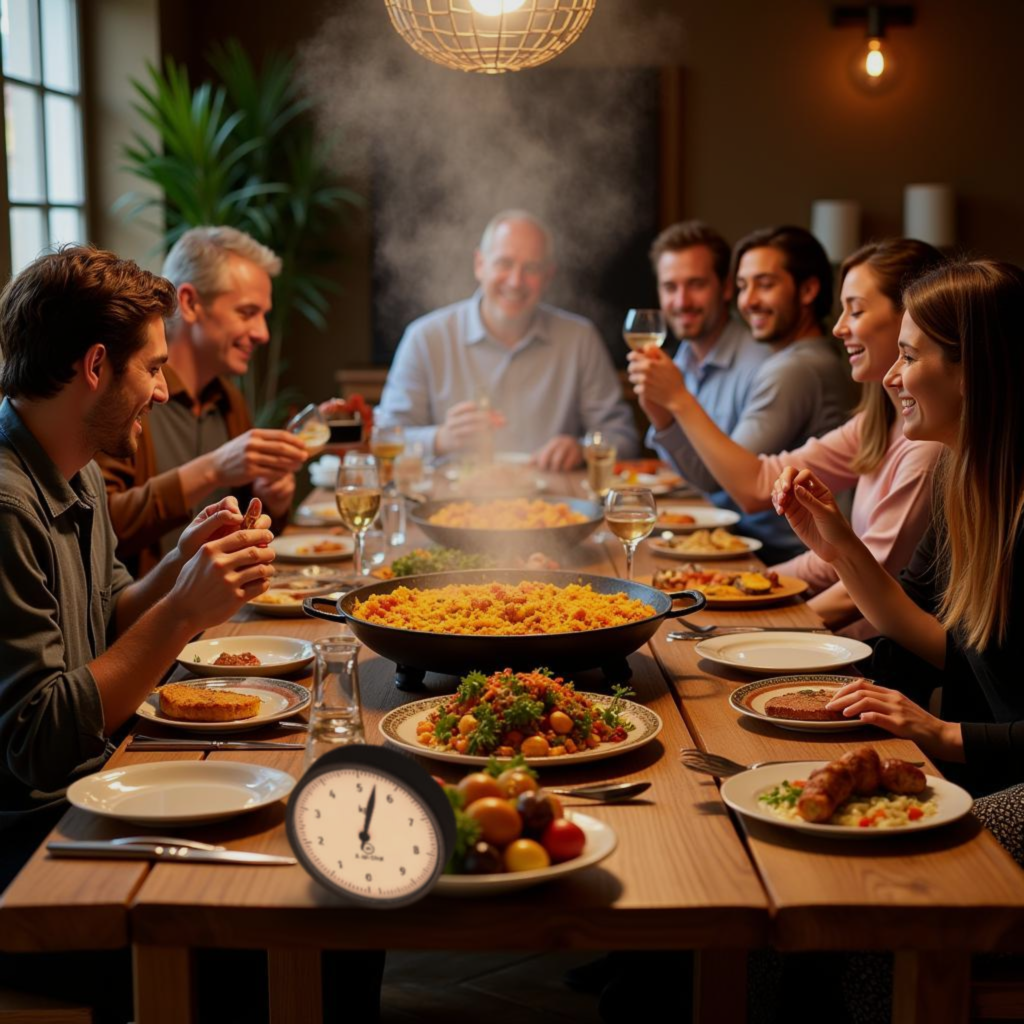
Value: 5.5 kg
